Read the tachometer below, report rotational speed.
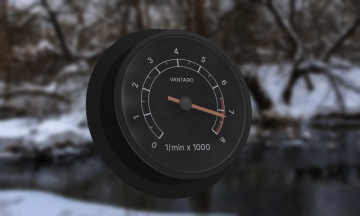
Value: 7250 rpm
